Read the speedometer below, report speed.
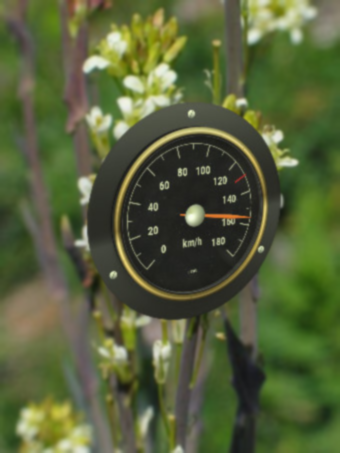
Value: 155 km/h
